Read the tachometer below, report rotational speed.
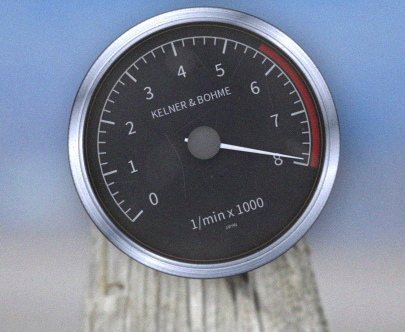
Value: 7900 rpm
